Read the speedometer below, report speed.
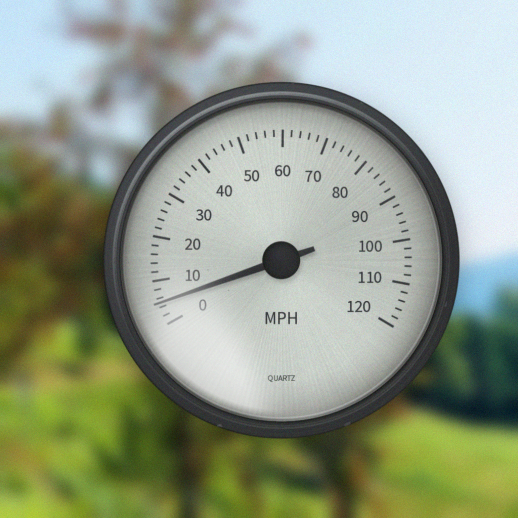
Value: 5 mph
